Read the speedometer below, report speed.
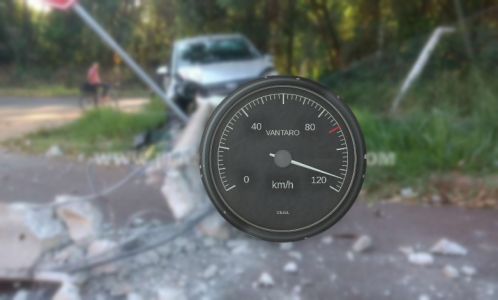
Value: 114 km/h
